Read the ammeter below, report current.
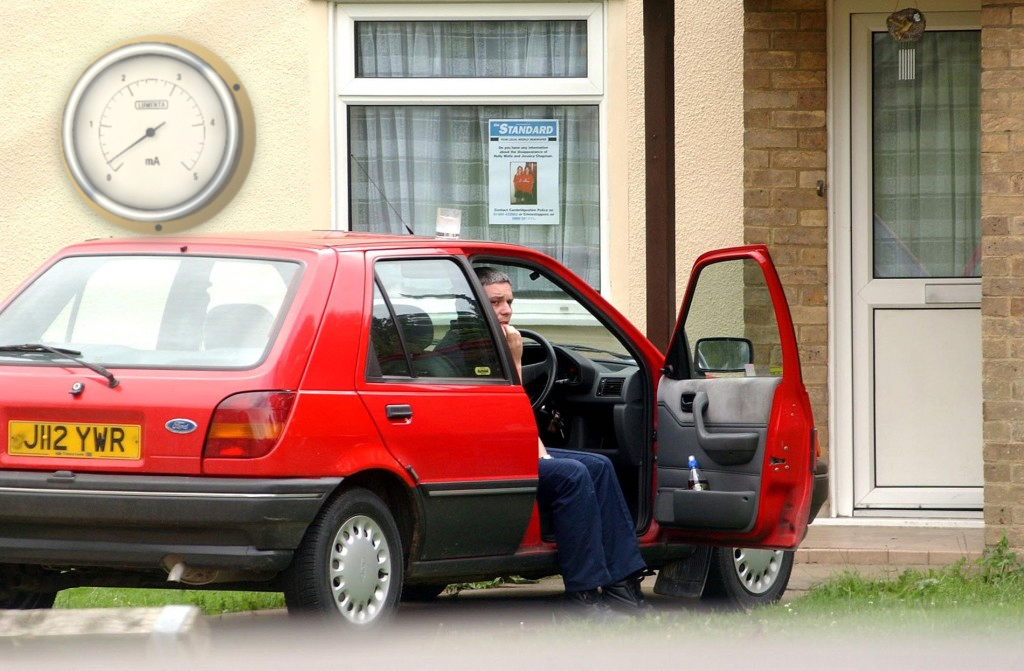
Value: 0.2 mA
